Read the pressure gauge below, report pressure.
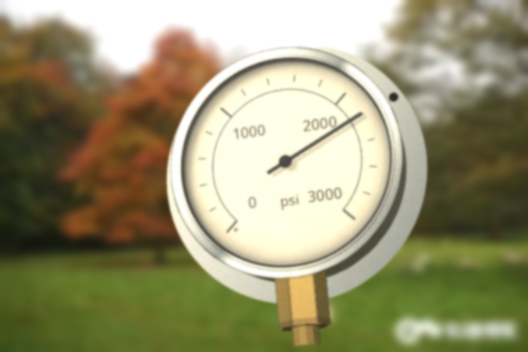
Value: 2200 psi
